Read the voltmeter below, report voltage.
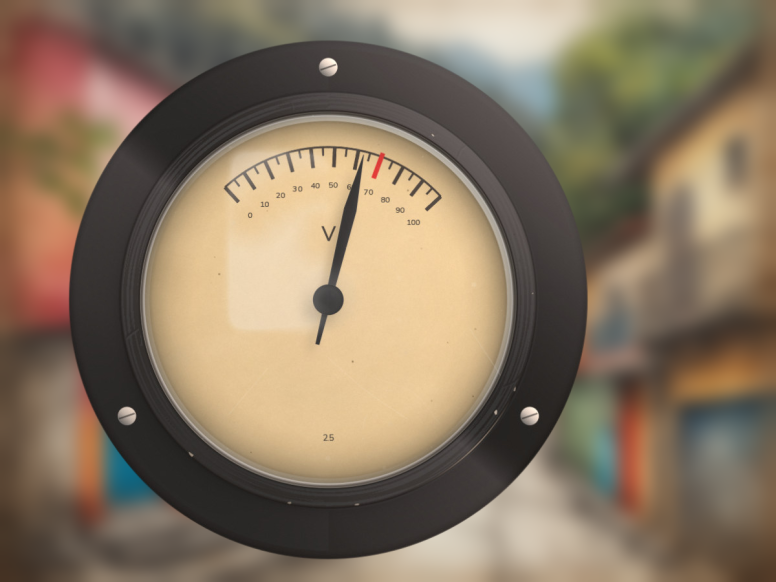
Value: 62.5 V
